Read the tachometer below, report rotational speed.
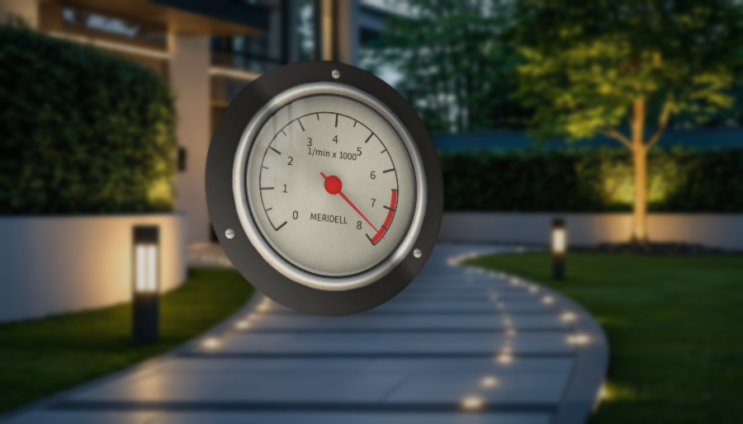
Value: 7750 rpm
